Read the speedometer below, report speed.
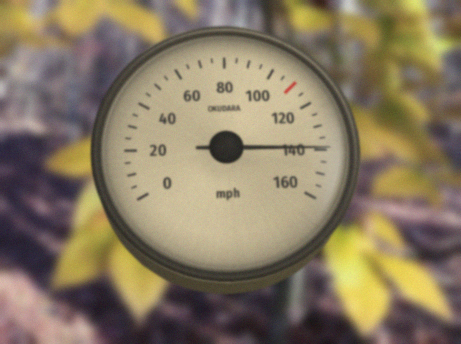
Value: 140 mph
